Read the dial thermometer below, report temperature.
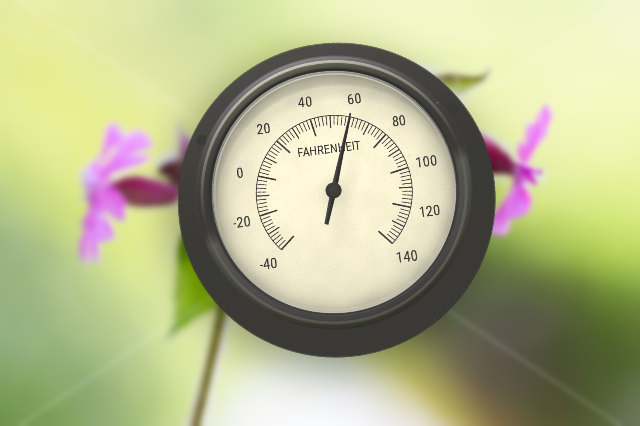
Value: 60 °F
